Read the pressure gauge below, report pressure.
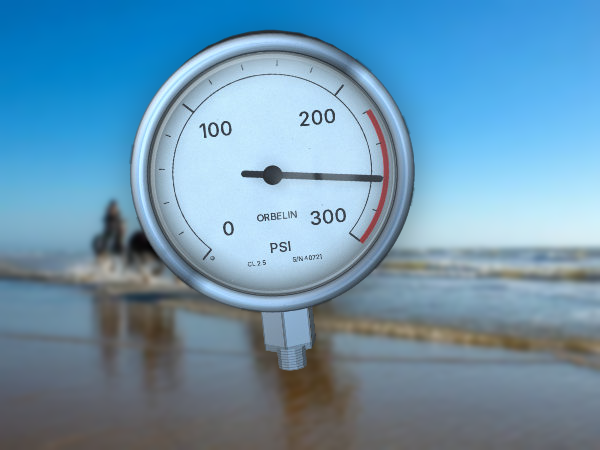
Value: 260 psi
